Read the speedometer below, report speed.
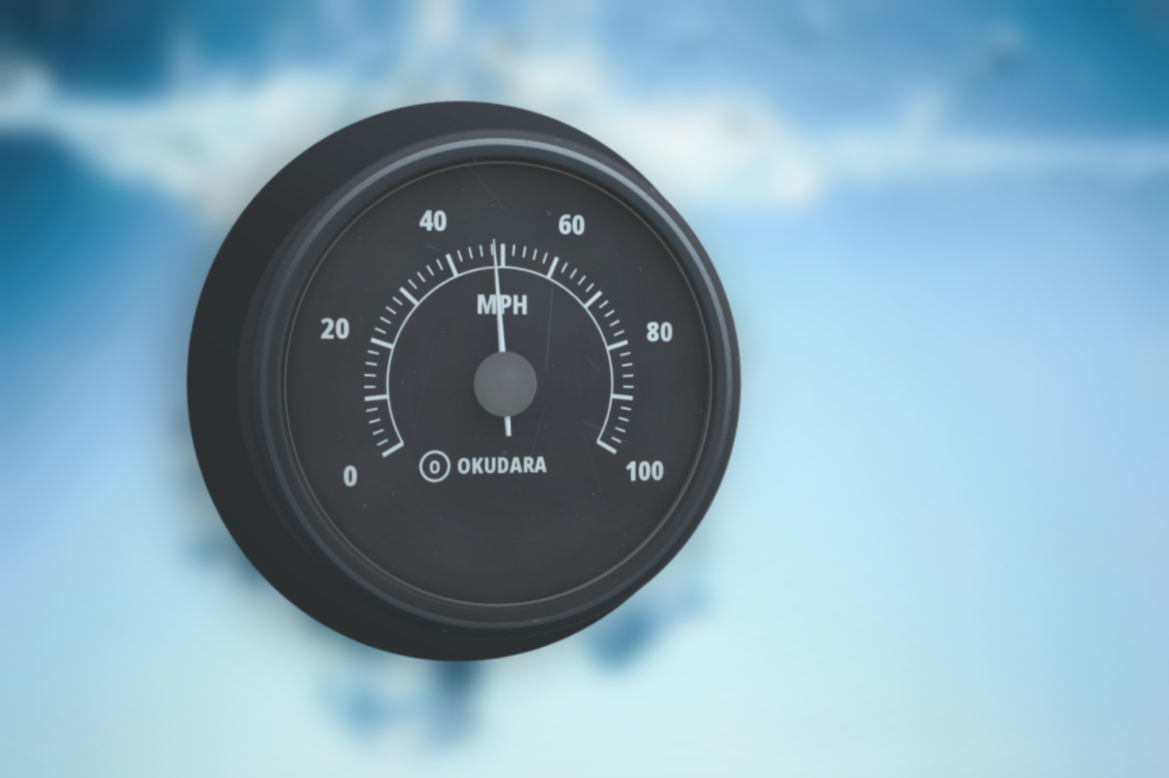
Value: 48 mph
